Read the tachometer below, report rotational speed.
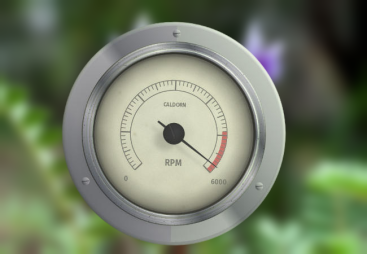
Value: 5800 rpm
